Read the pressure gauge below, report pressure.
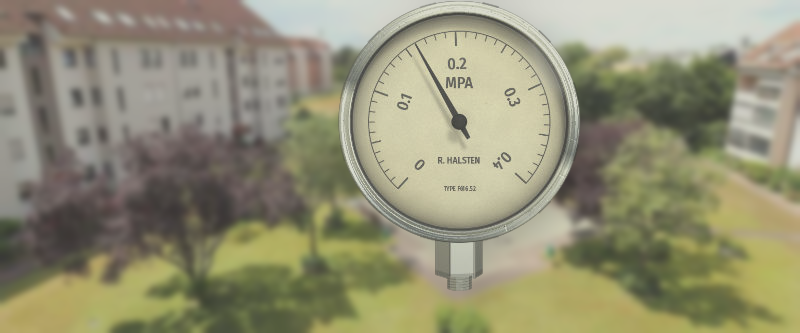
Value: 0.16 MPa
